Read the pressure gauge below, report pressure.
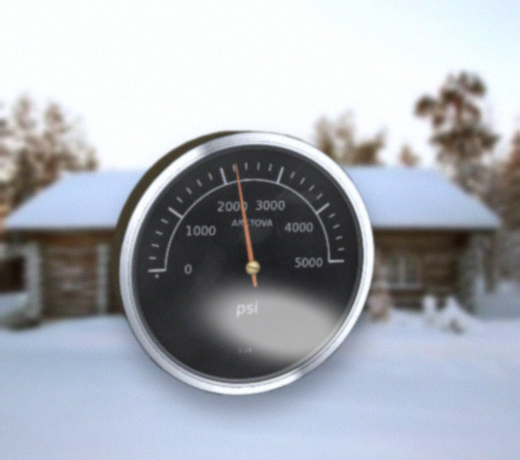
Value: 2200 psi
